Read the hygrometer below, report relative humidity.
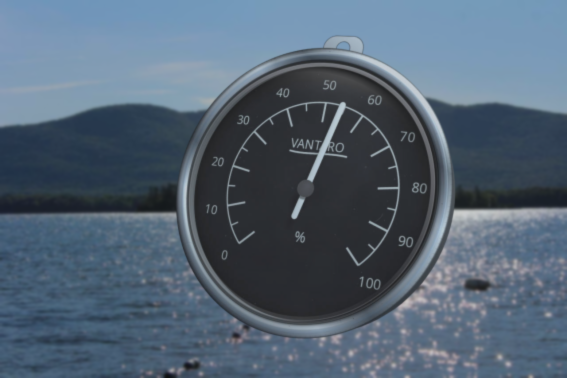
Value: 55 %
